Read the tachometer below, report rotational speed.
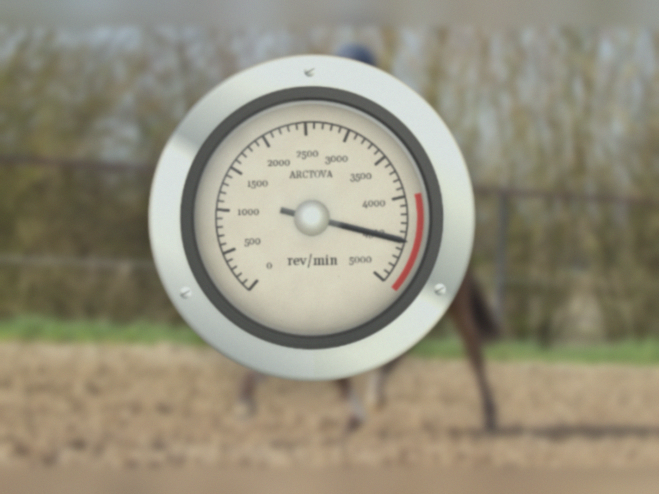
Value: 4500 rpm
